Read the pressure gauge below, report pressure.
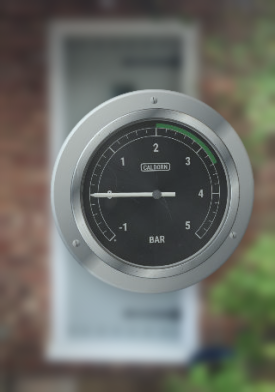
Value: 0 bar
